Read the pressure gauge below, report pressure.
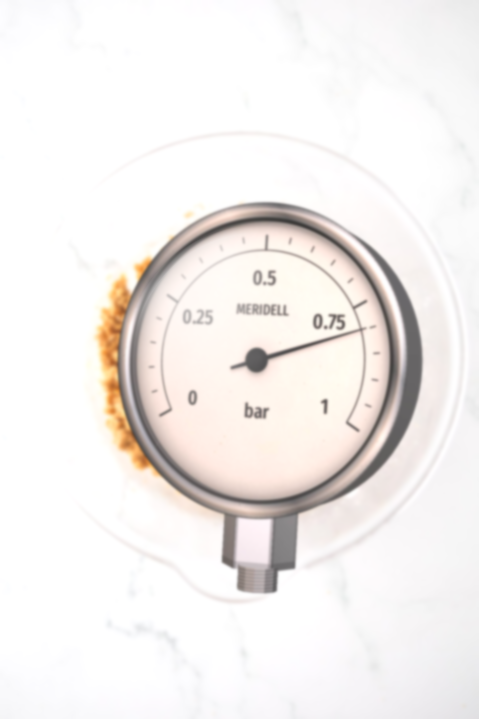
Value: 0.8 bar
